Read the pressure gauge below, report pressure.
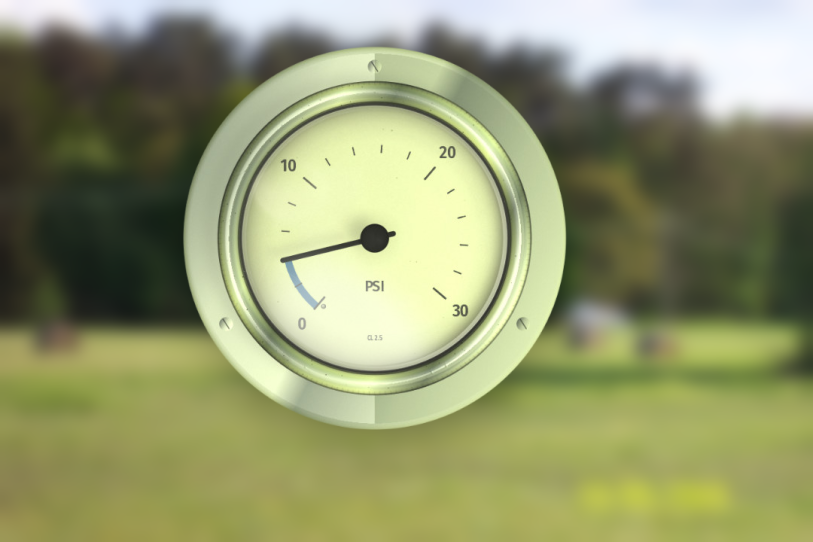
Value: 4 psi
